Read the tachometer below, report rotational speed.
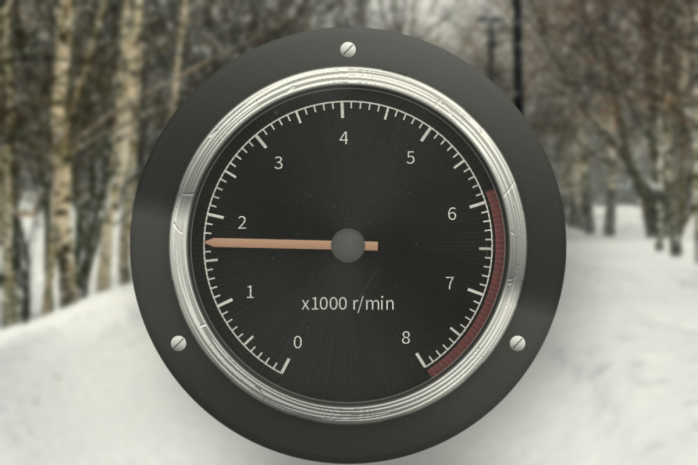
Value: 1700 rpm
